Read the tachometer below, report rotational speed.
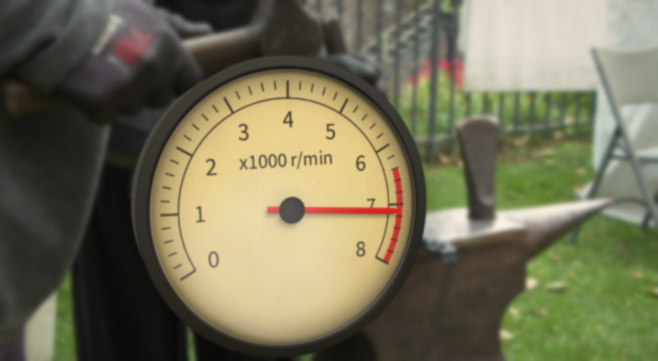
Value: 7100 rpm
